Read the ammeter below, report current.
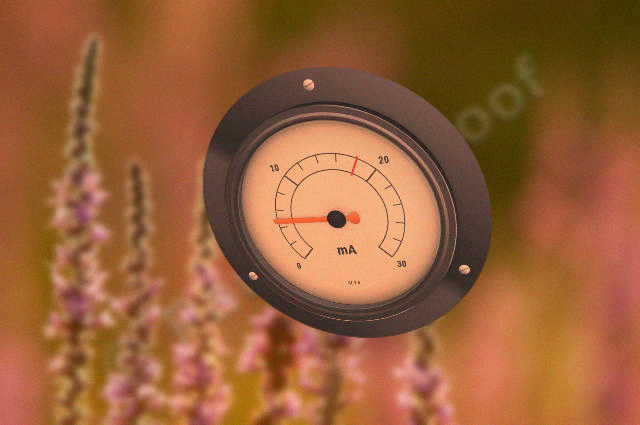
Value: 5 mA
